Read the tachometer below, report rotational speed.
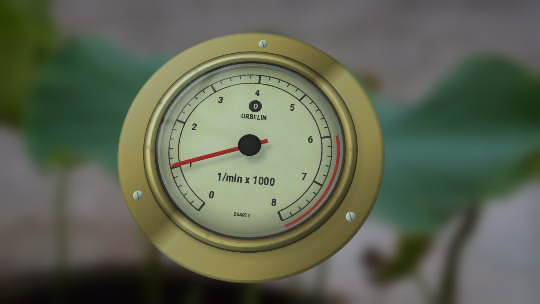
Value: 1000 rpm
